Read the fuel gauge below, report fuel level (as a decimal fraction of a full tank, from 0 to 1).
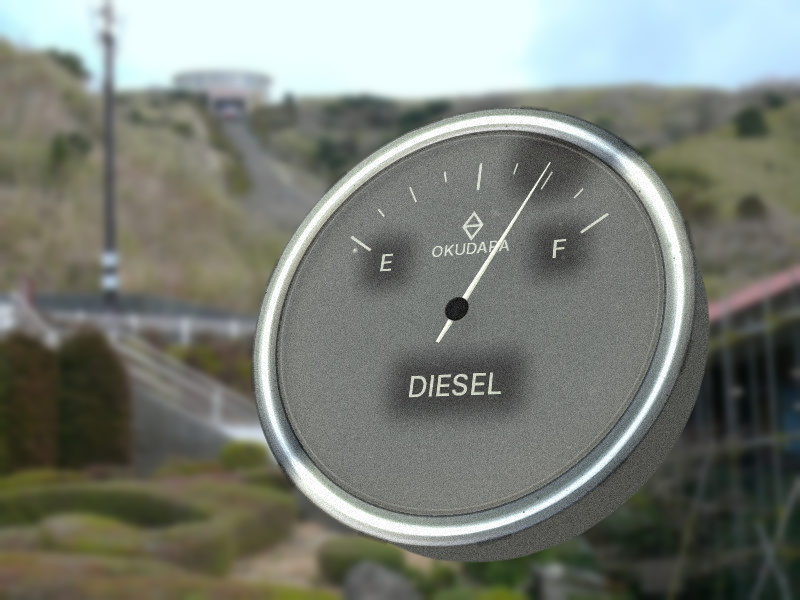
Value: 0.75
